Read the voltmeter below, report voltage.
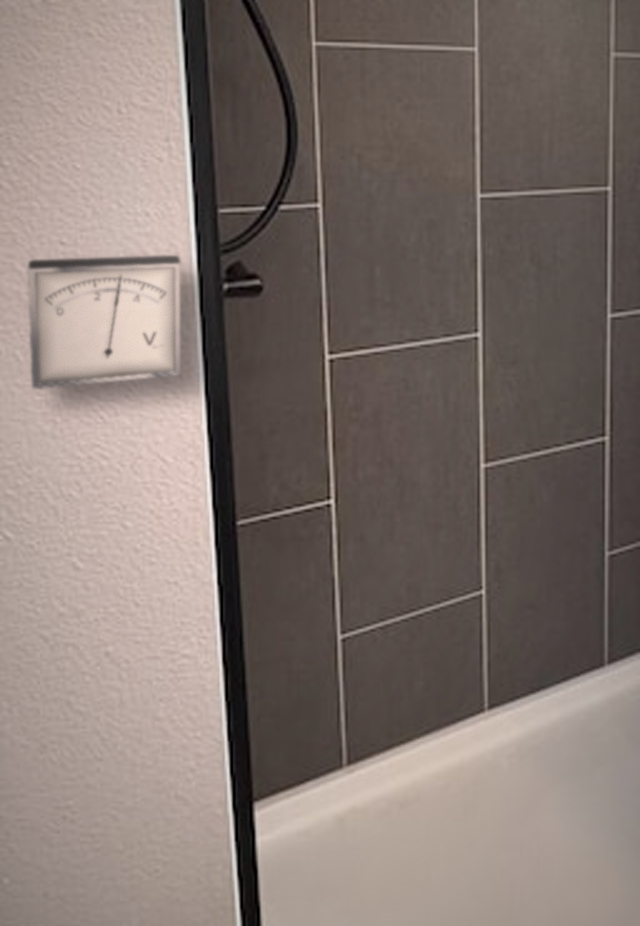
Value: 3 V
